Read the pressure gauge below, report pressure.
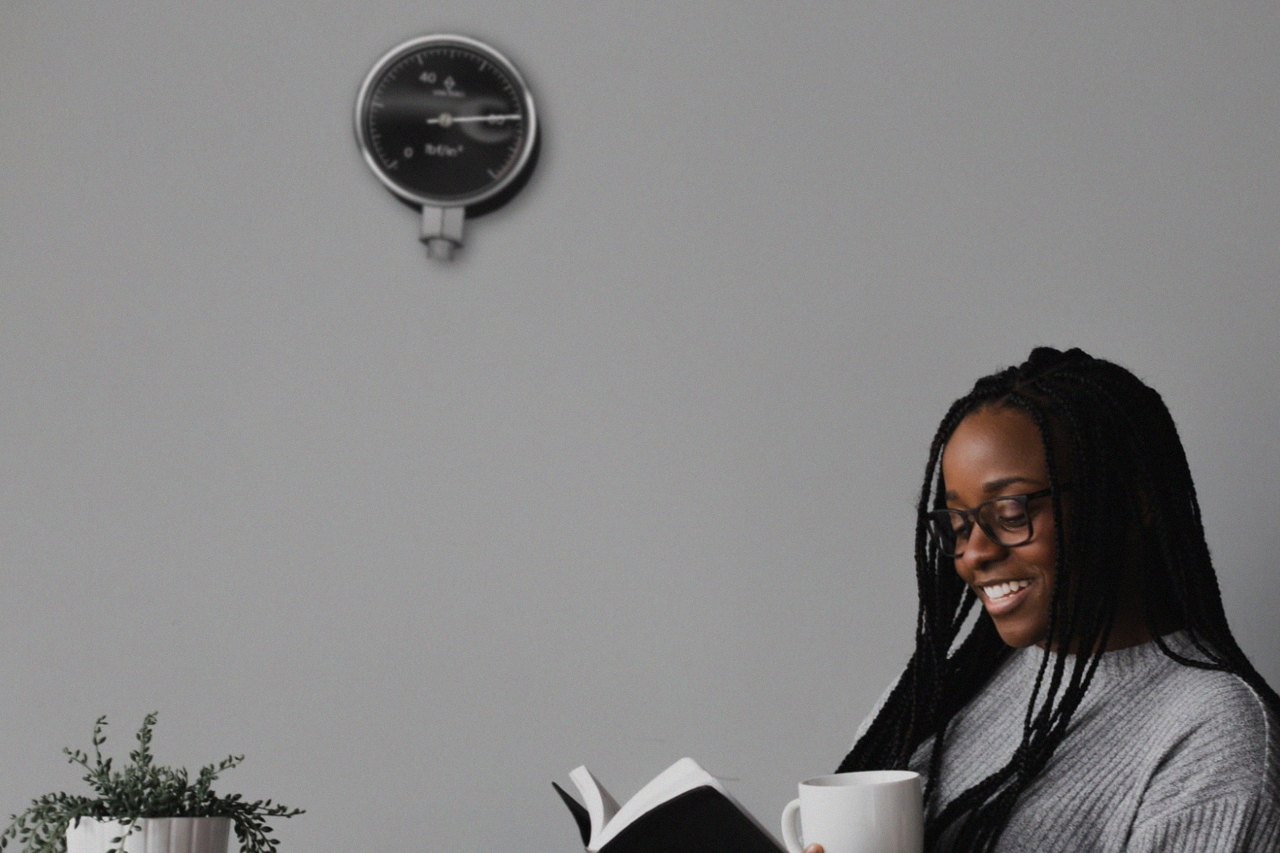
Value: 80 psi
